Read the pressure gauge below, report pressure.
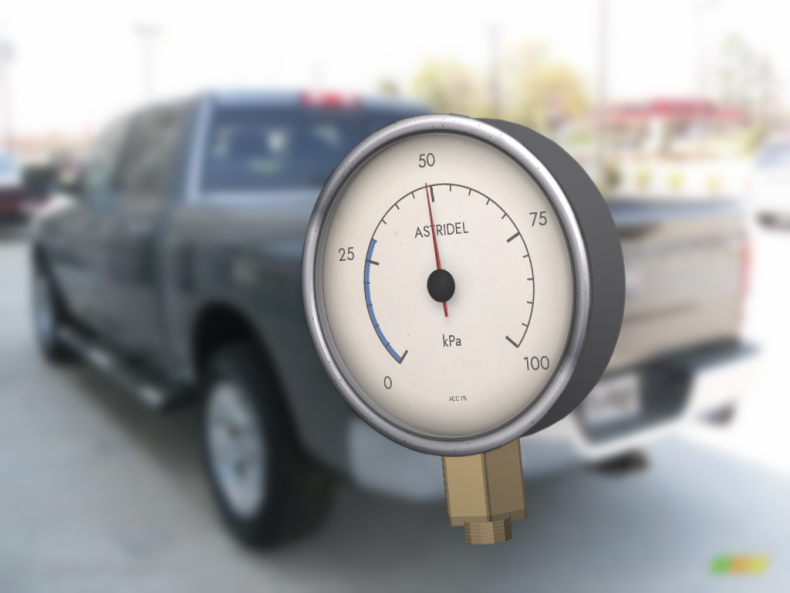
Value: 50 kPa
